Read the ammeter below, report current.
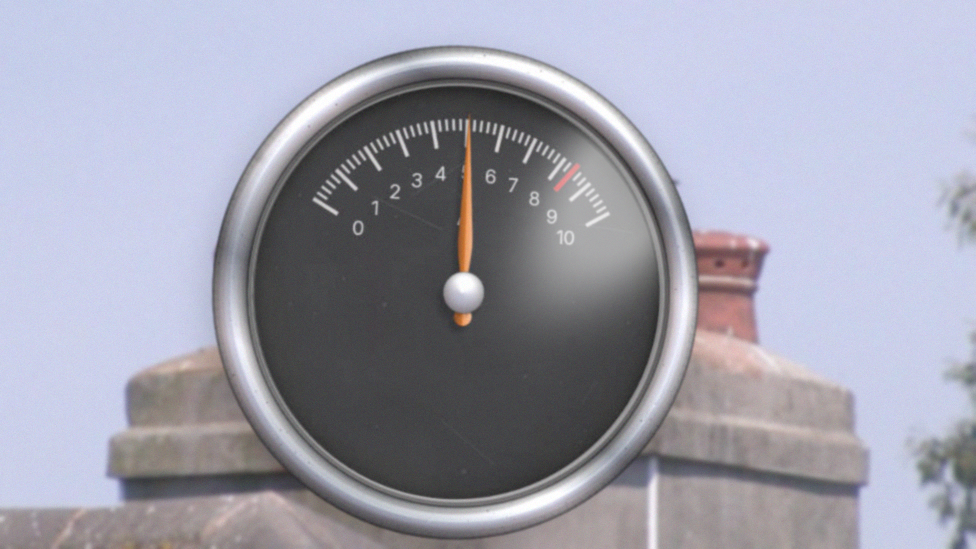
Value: 5 A
